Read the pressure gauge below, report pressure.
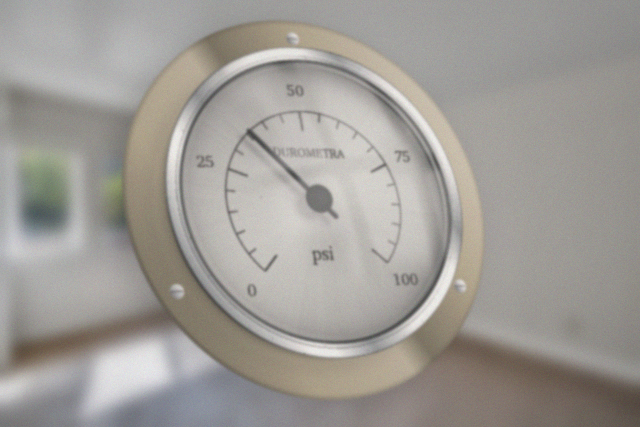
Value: 35 psi
